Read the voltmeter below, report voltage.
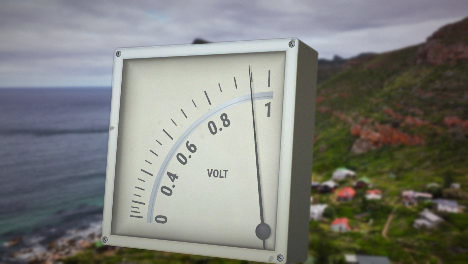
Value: 0.95 V
